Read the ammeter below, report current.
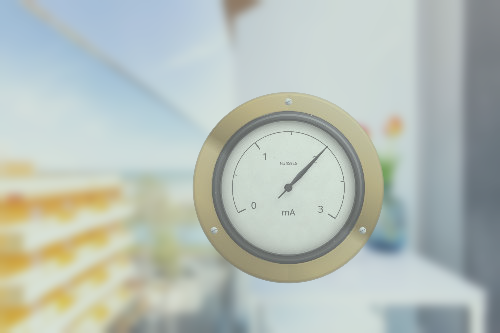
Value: 2 mA
